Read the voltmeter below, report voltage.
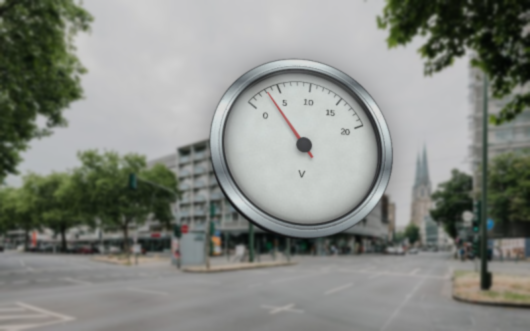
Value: 3 V
